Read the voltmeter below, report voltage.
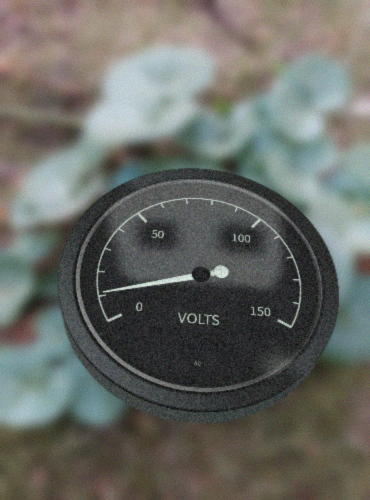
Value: 10 V
